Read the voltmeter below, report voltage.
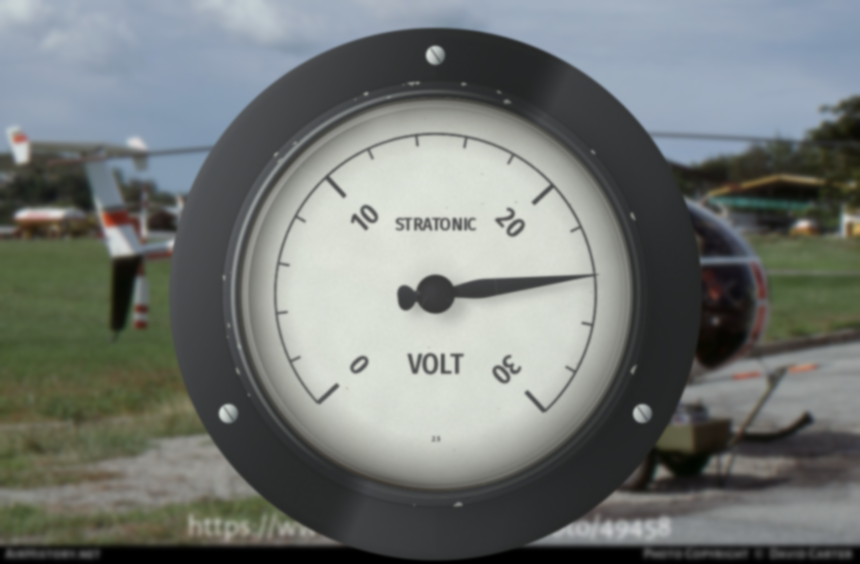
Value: 24 V
